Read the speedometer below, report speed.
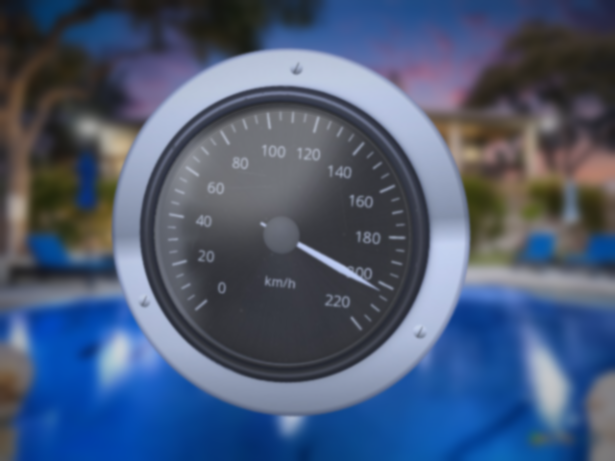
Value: 202.5 km/h
